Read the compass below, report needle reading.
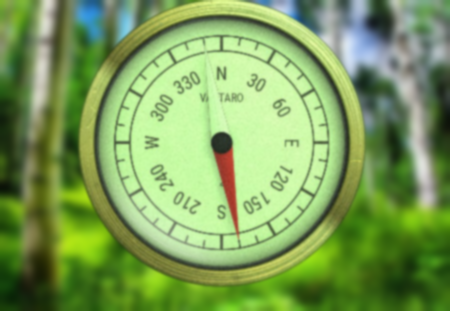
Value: 170 °
